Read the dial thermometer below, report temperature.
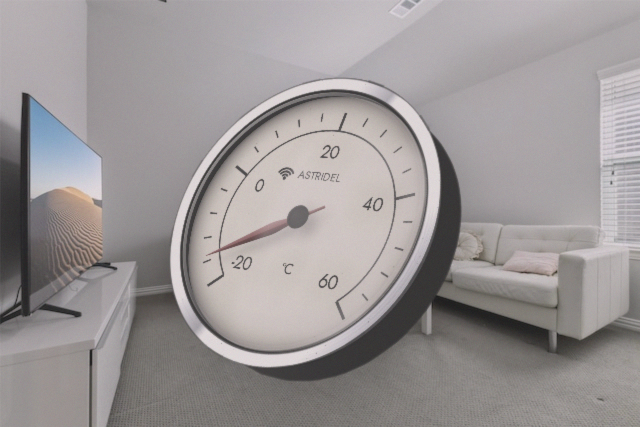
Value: -16 °C
